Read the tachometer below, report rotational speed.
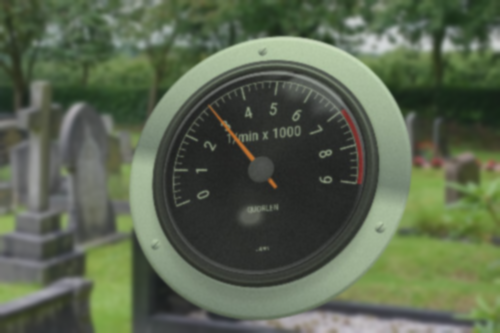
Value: 3000 rpm
